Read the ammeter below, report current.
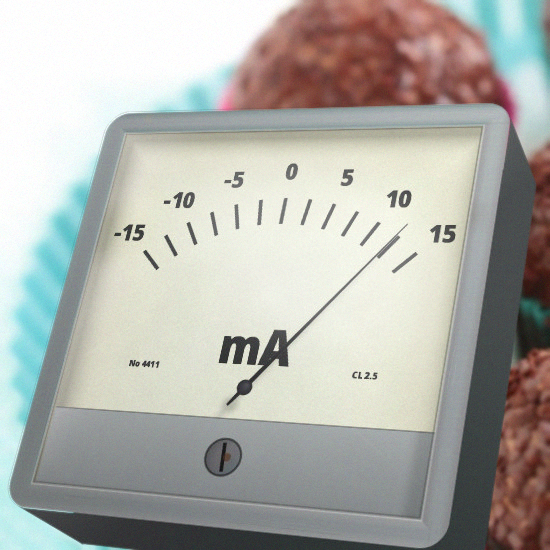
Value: 12.5 mA
